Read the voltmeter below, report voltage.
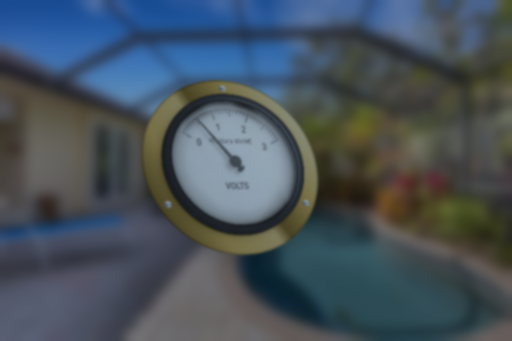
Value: 0.5 V
